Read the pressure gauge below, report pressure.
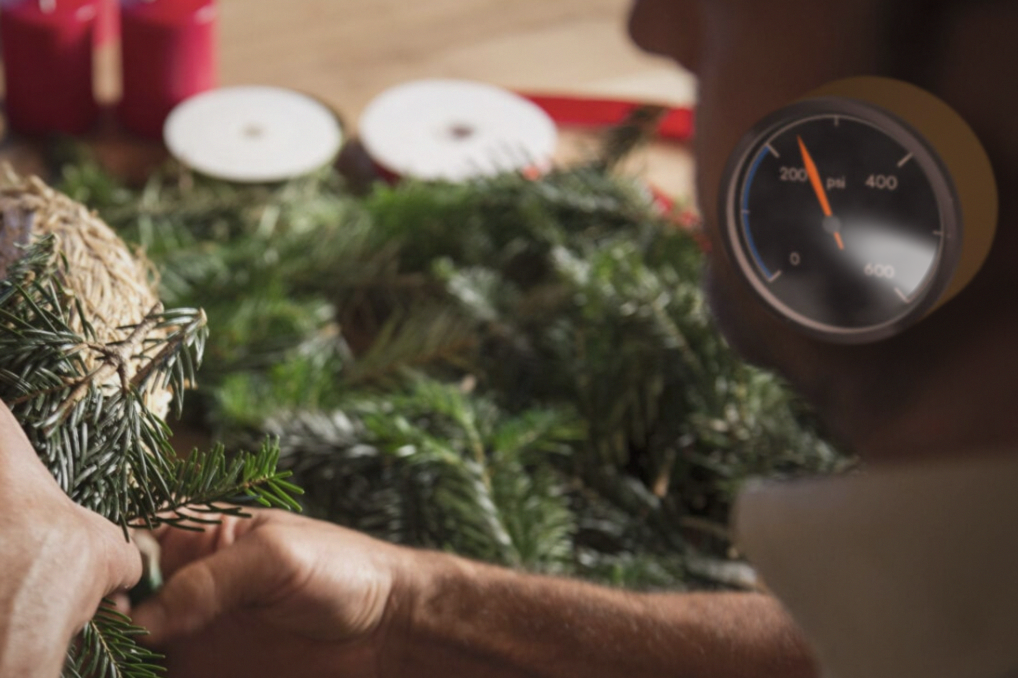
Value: 250 psi
